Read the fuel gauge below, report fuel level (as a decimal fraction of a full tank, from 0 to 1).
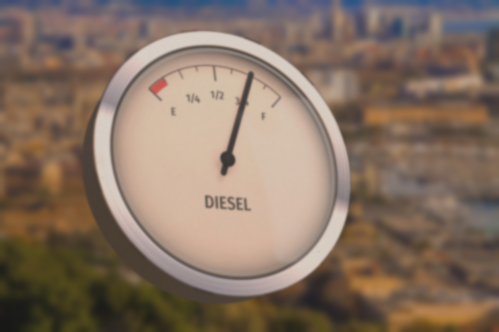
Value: 0.75
